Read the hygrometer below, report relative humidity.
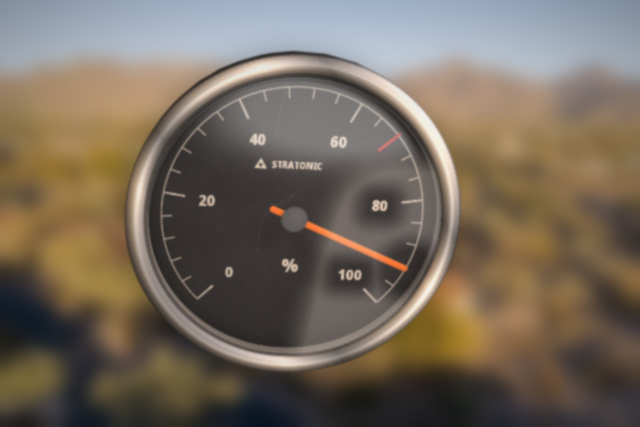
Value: 92 %
